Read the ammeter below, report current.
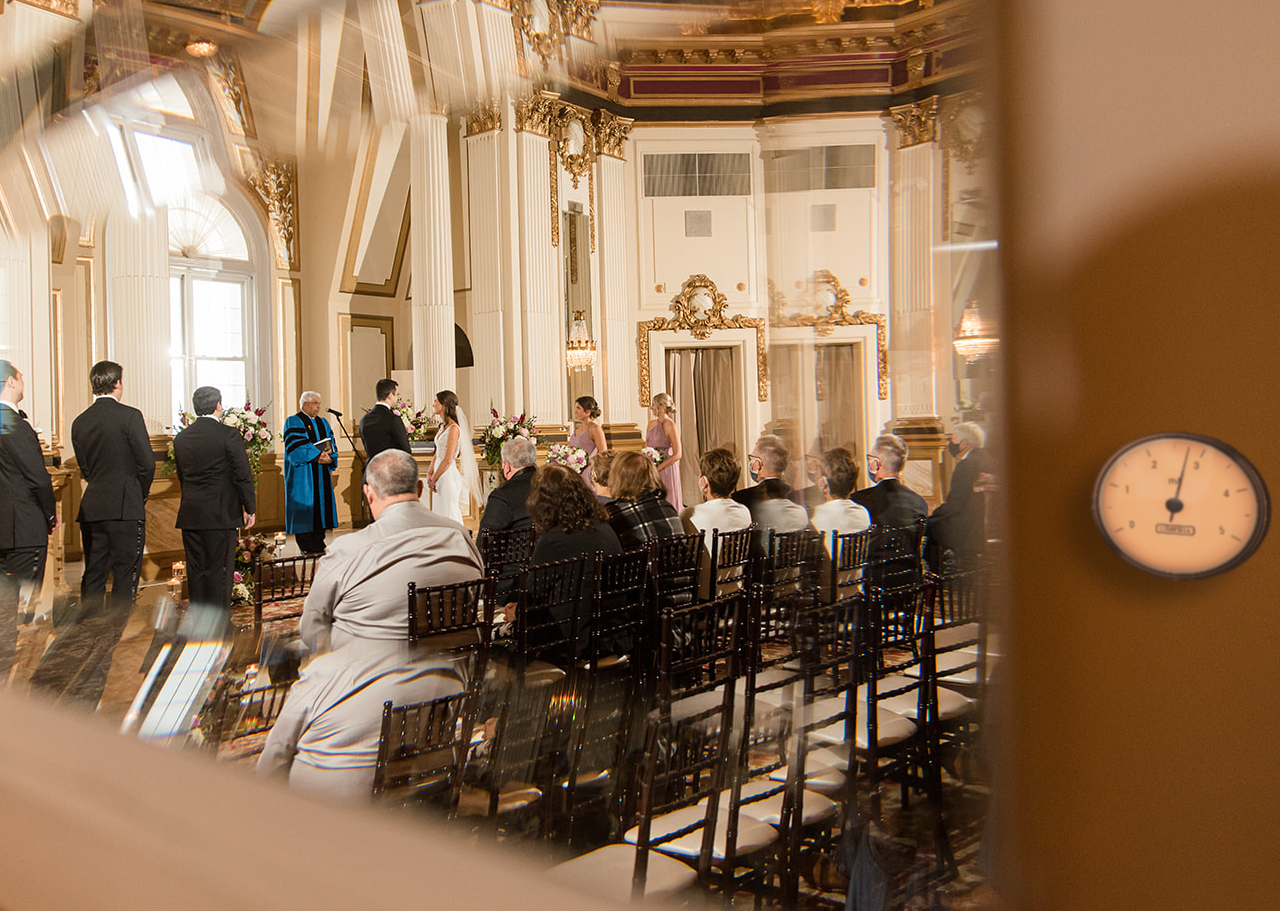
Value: 2.75 mA
